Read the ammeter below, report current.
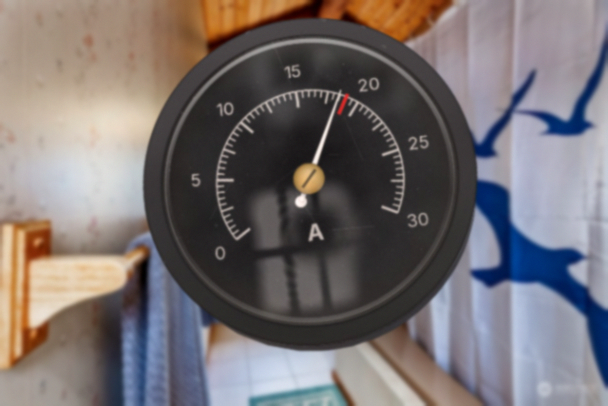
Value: 18.5 A
